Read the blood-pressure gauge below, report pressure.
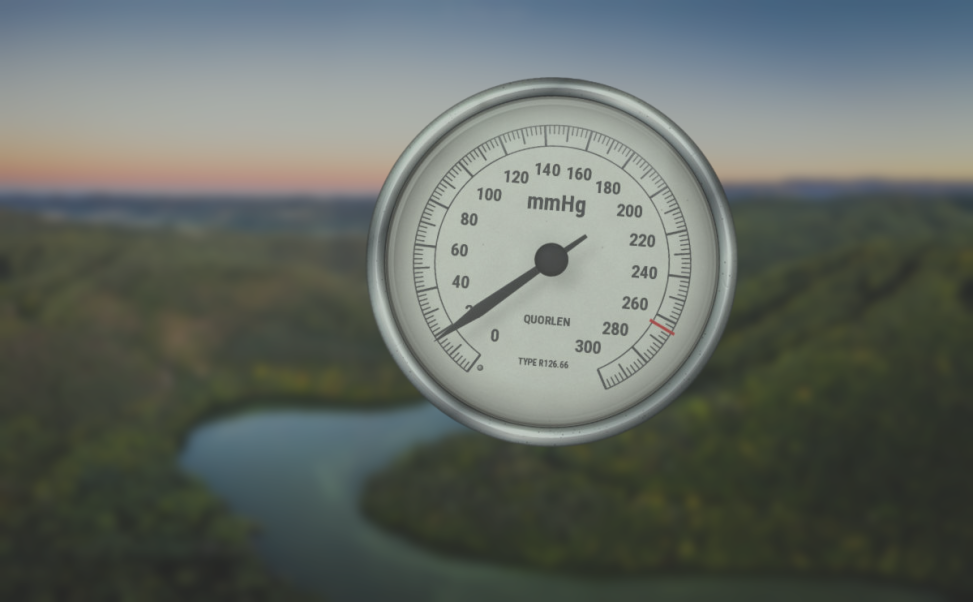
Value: 18 mmHg
